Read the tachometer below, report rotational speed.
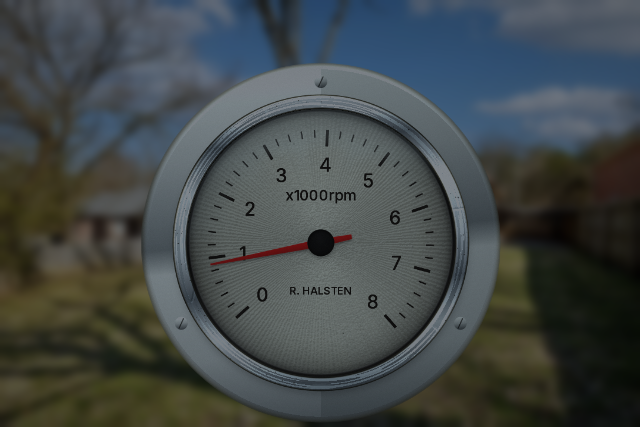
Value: 900 rpm
